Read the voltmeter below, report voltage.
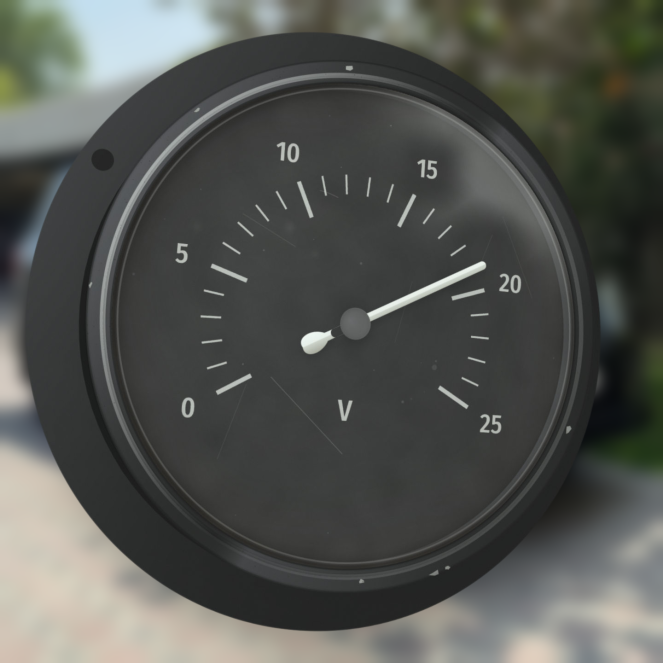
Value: 19 V
